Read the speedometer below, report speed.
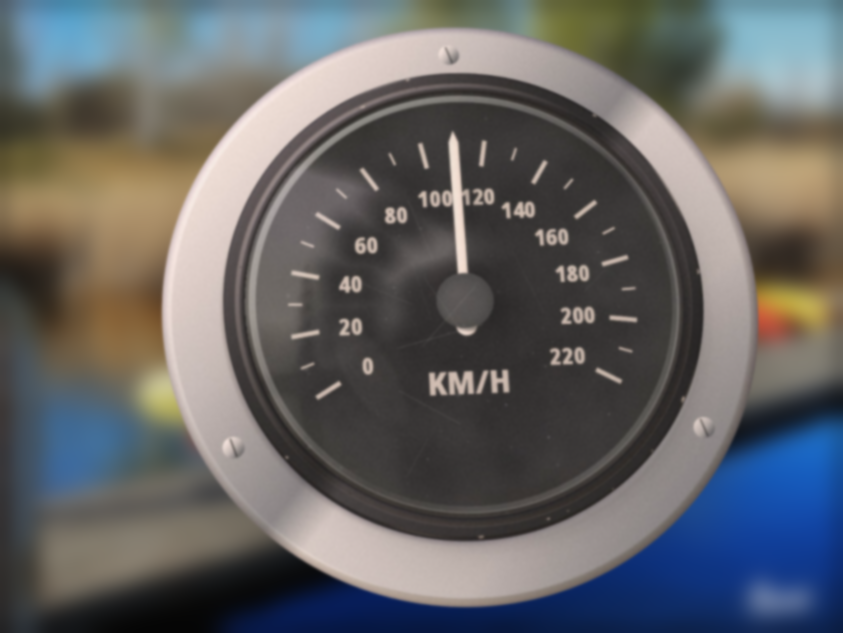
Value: 110 km/h
